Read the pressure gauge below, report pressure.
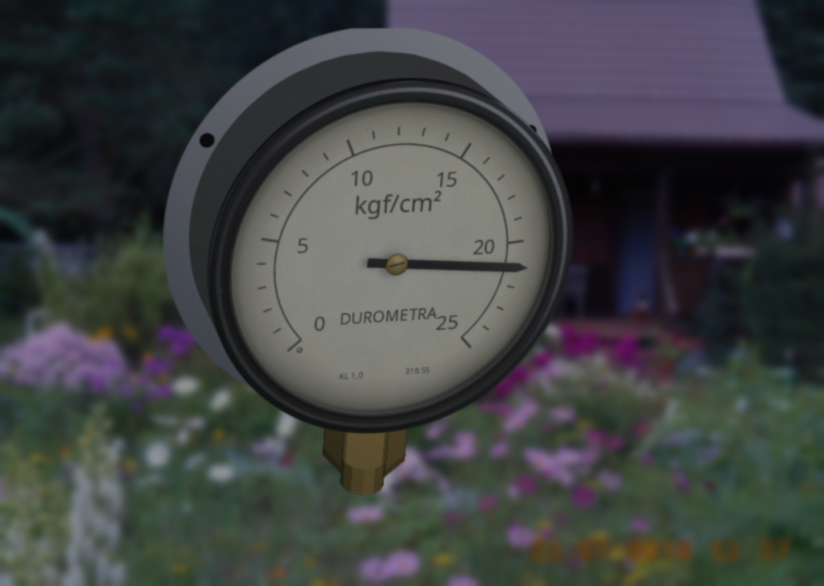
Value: 21 kg/cm²
